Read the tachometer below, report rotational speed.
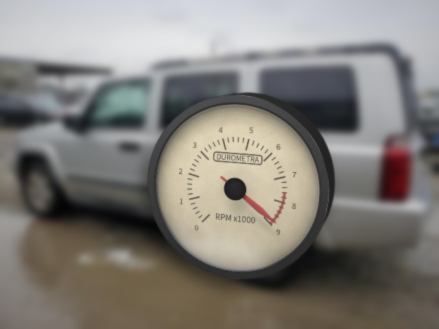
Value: 8800 rpm
